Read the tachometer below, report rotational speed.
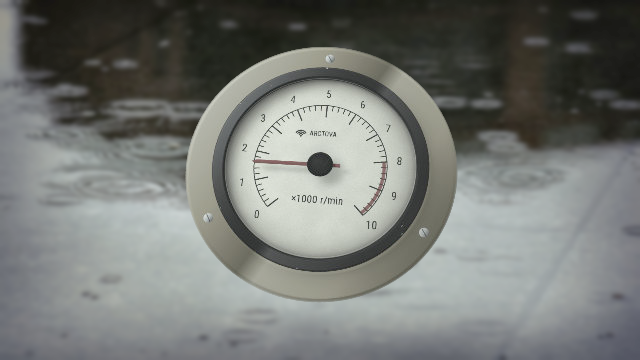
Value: 1600 rpm
